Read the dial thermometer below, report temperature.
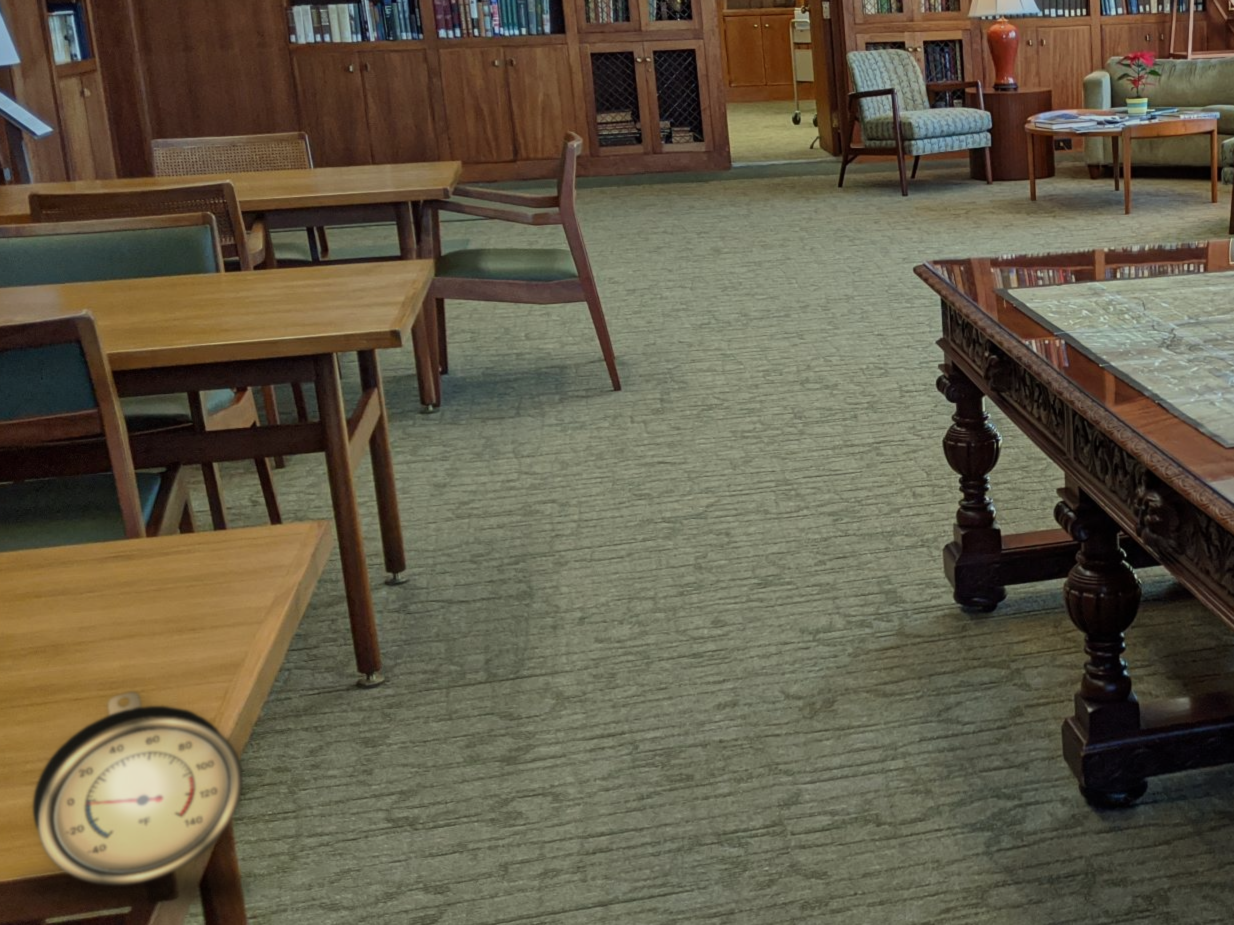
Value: 0 °F
